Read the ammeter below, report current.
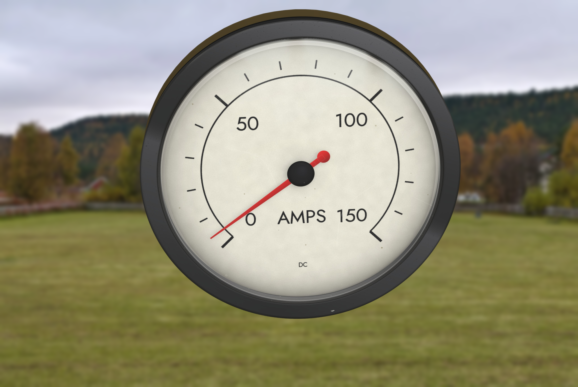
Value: 5 A
